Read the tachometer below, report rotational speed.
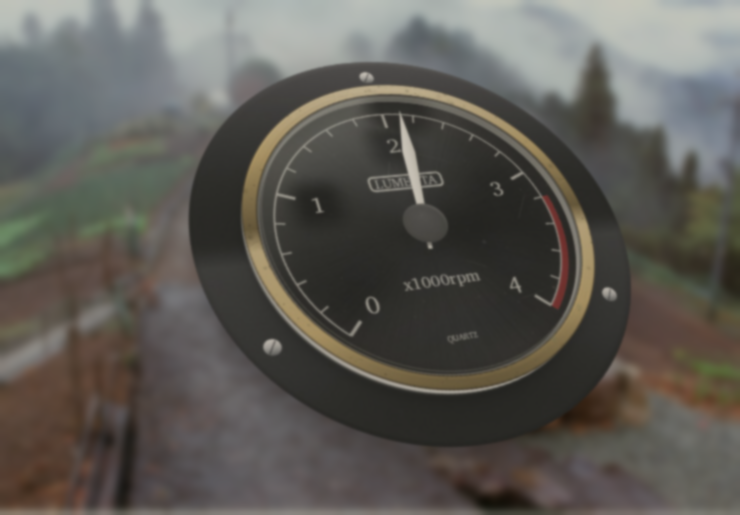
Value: 2100 rpm
